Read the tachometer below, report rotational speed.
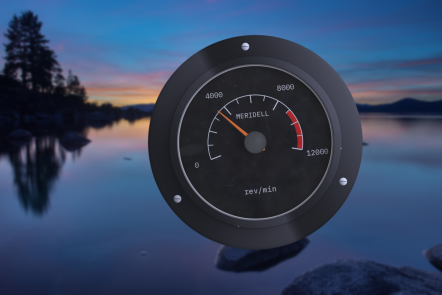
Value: 3500 rpm
